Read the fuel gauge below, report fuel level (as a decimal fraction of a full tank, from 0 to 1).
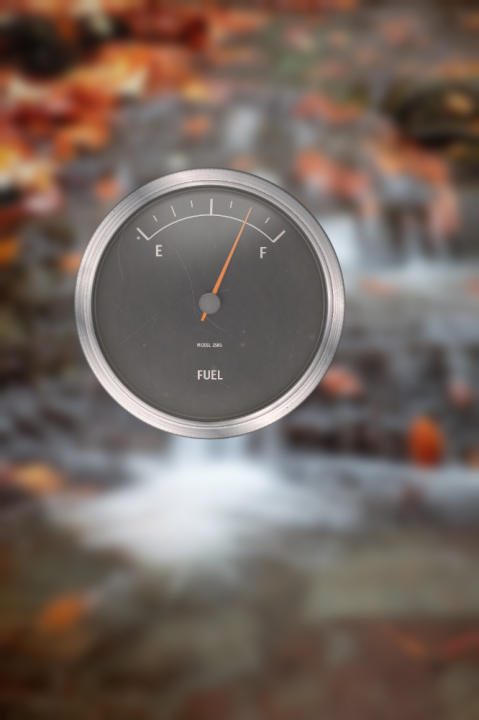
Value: 0.75
